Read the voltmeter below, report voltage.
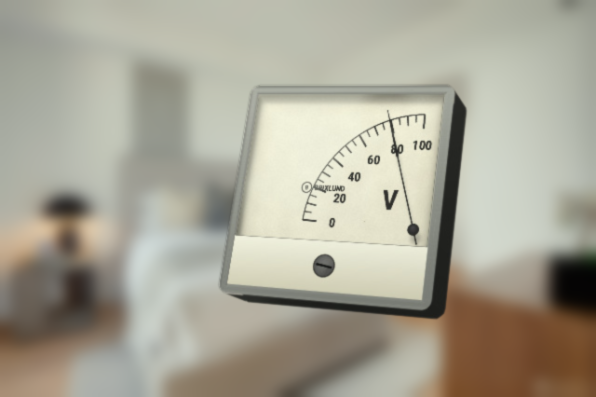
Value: 80 V
